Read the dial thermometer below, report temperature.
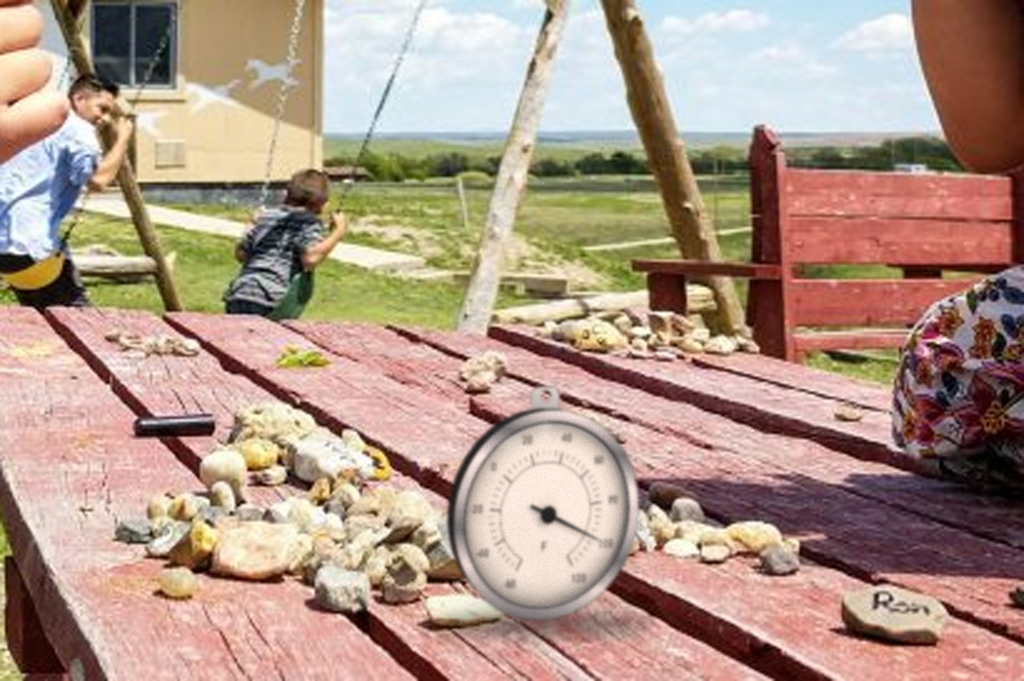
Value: 100 °F
